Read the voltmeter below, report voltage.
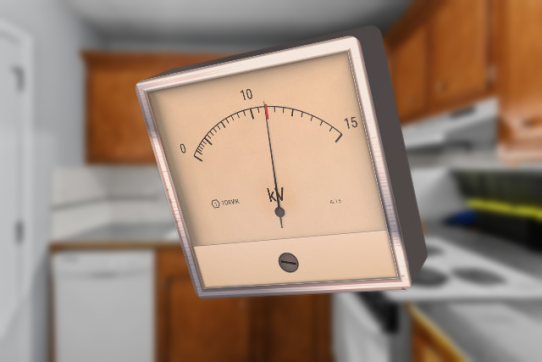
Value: 11 kV
